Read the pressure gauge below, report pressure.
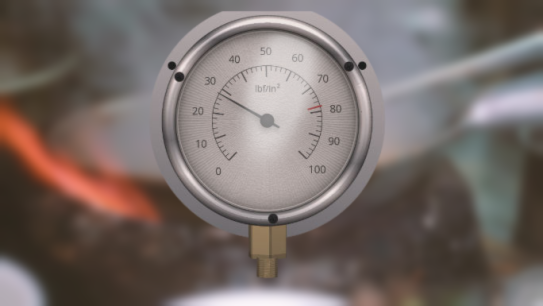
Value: 28 psi
